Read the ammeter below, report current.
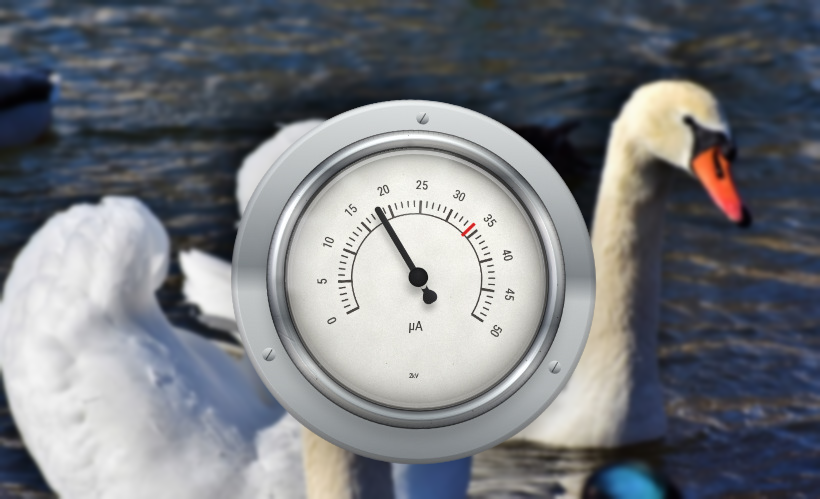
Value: 18 µA
